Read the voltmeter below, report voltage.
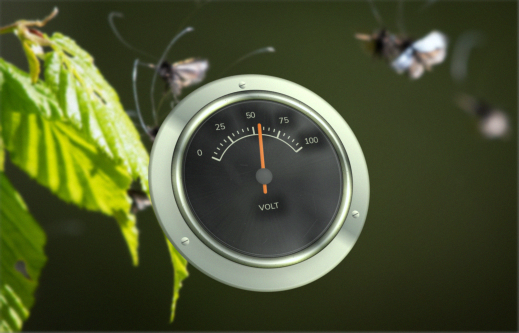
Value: 55 V
